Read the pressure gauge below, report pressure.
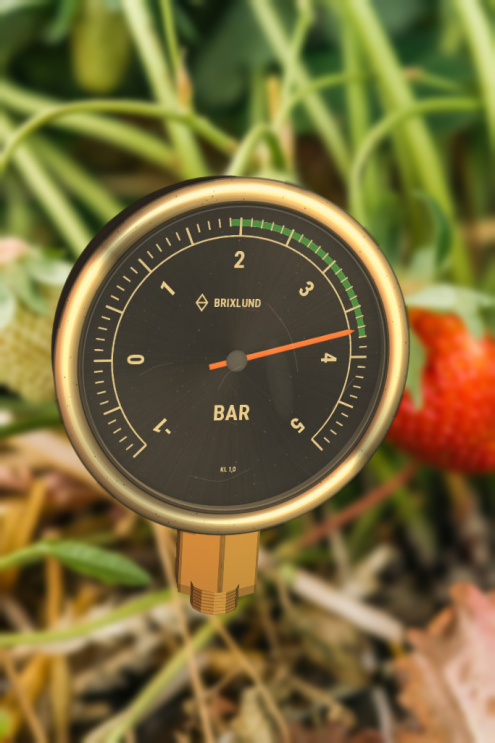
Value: 3.7 bar
